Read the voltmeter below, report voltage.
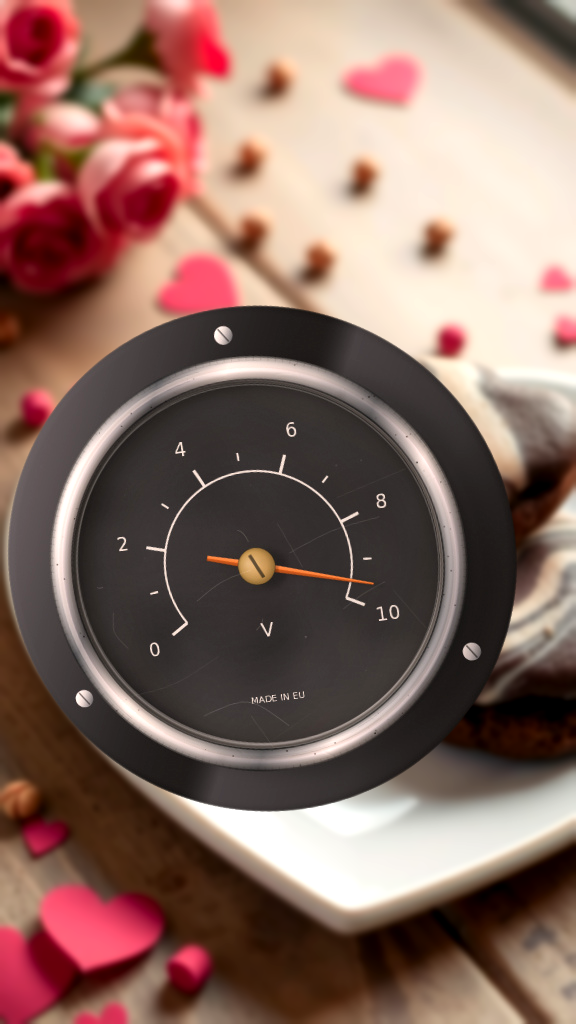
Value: 9.5 V
